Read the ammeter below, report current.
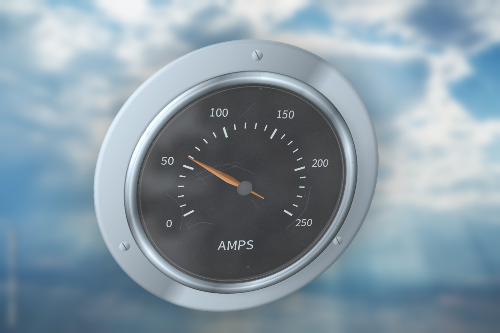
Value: 60 A
